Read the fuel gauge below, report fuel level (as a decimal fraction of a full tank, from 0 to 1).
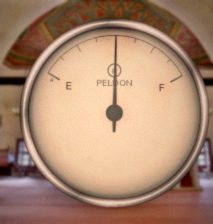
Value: 0.5
